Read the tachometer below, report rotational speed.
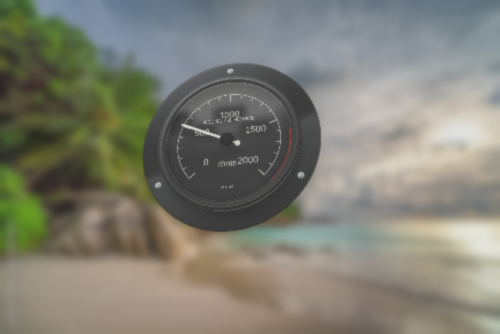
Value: 500 rpm
